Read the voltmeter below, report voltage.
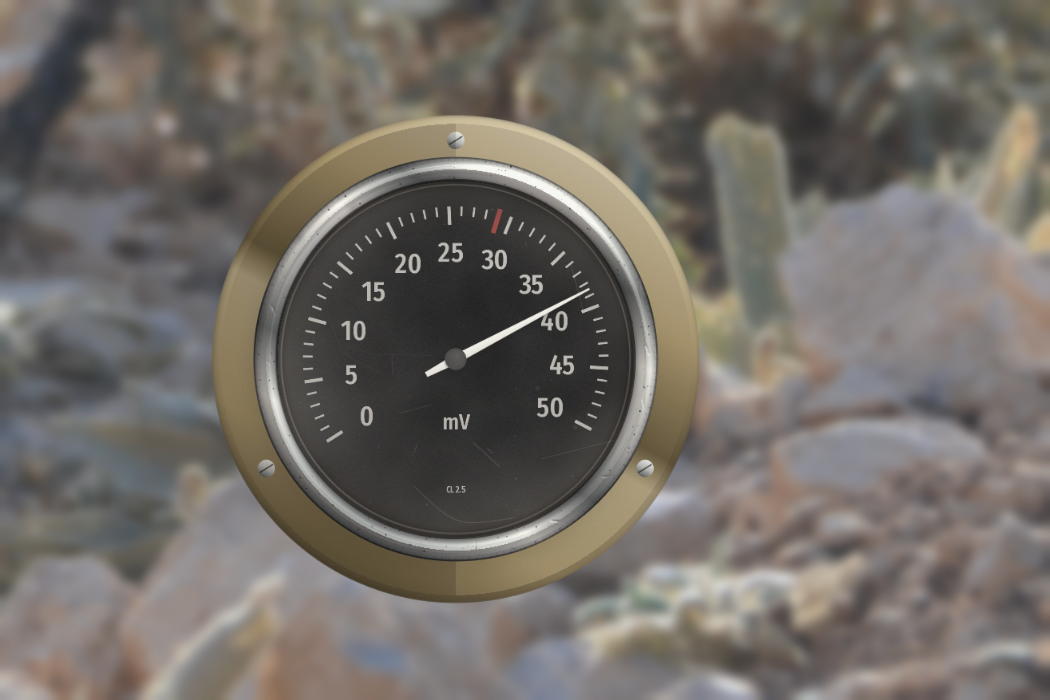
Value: 38.5 mV
